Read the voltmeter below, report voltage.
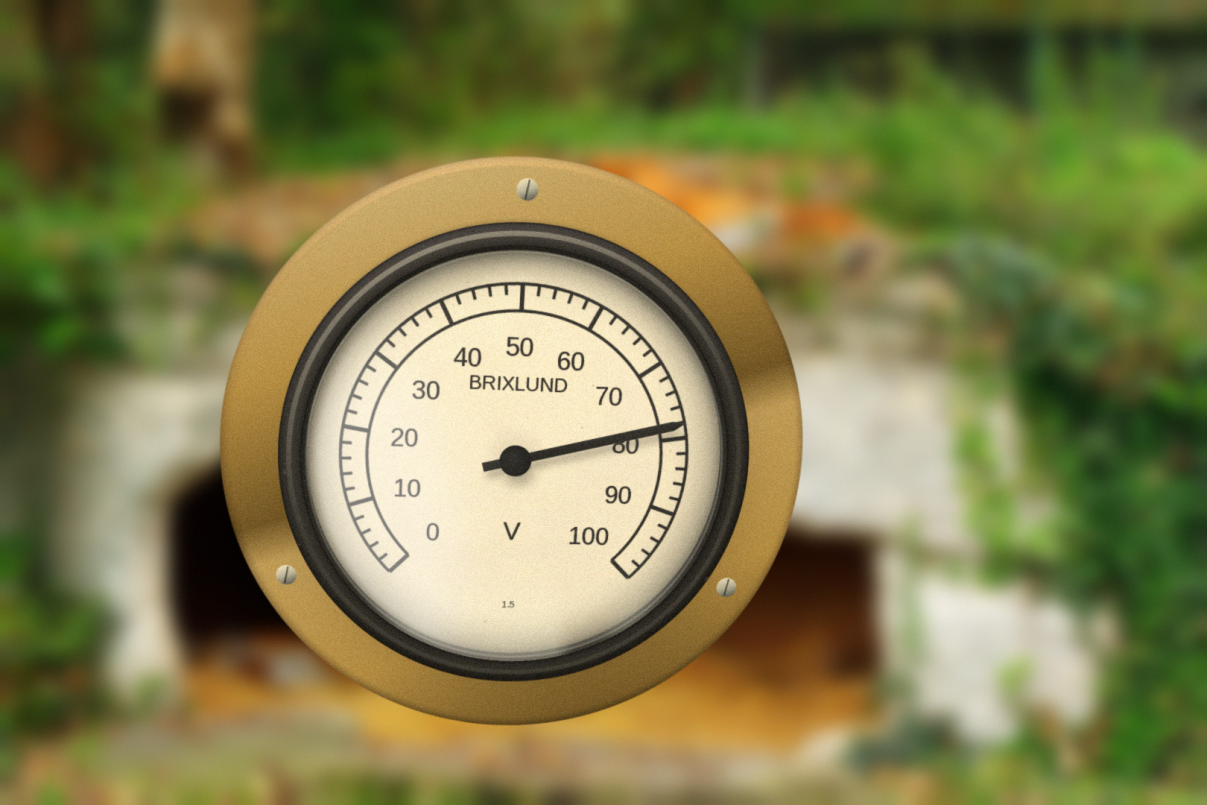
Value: 78 V
